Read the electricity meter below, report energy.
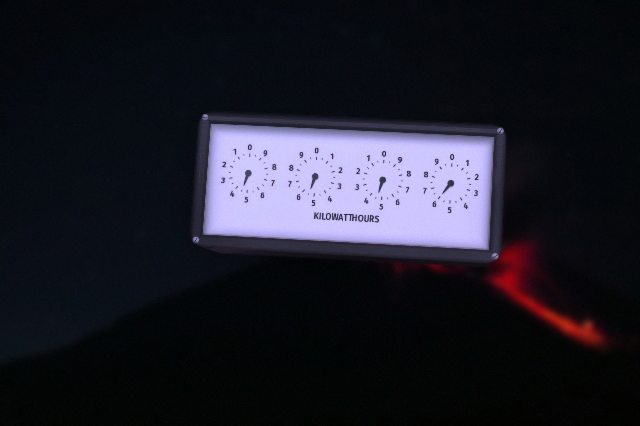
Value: 4546 kWh
